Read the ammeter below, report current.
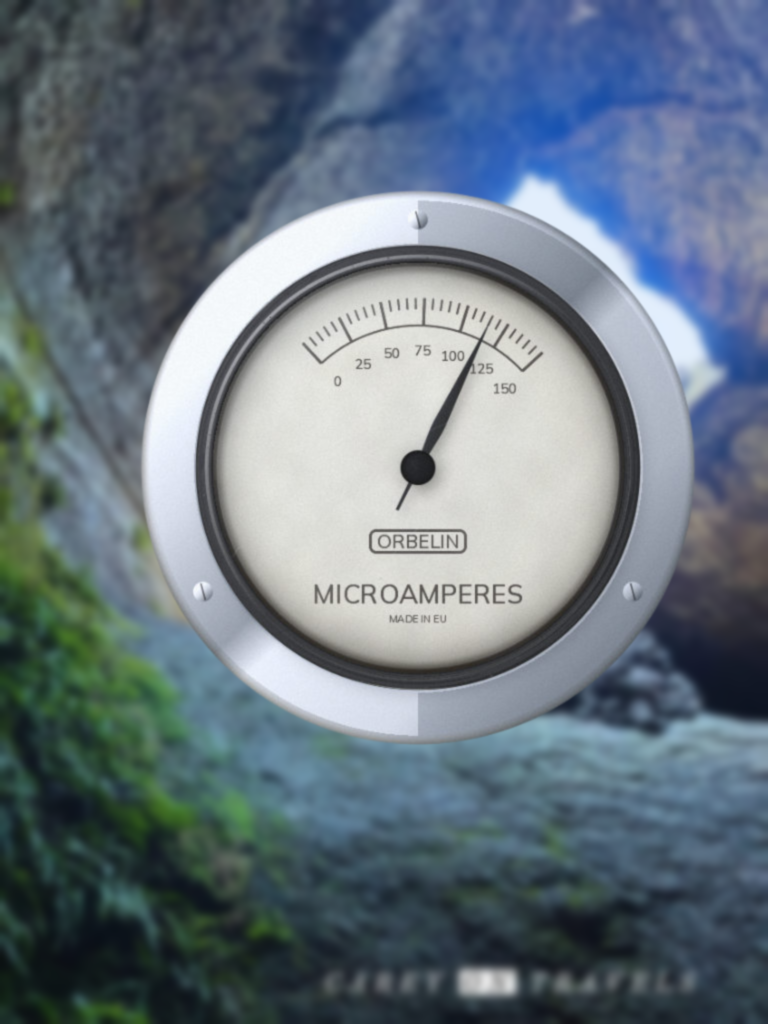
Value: 115 µA
